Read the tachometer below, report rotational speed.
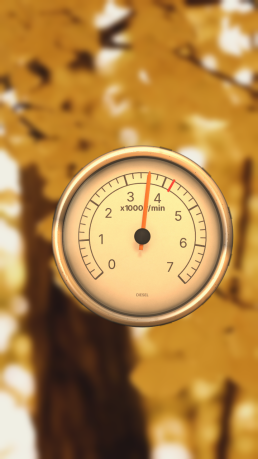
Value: 3600 rpm
